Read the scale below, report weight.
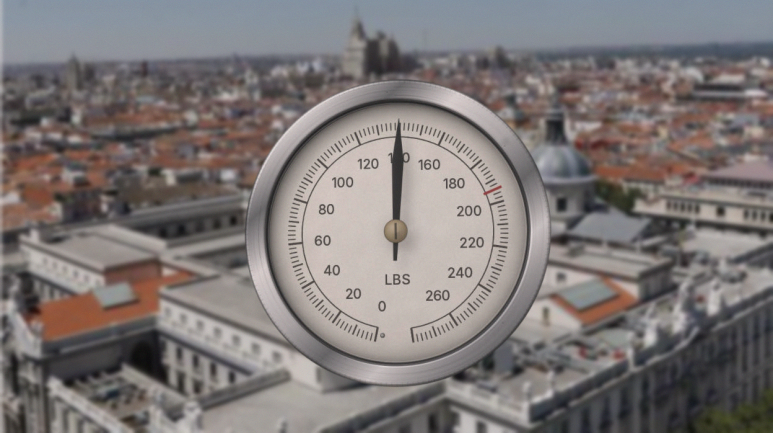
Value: 140 lb
